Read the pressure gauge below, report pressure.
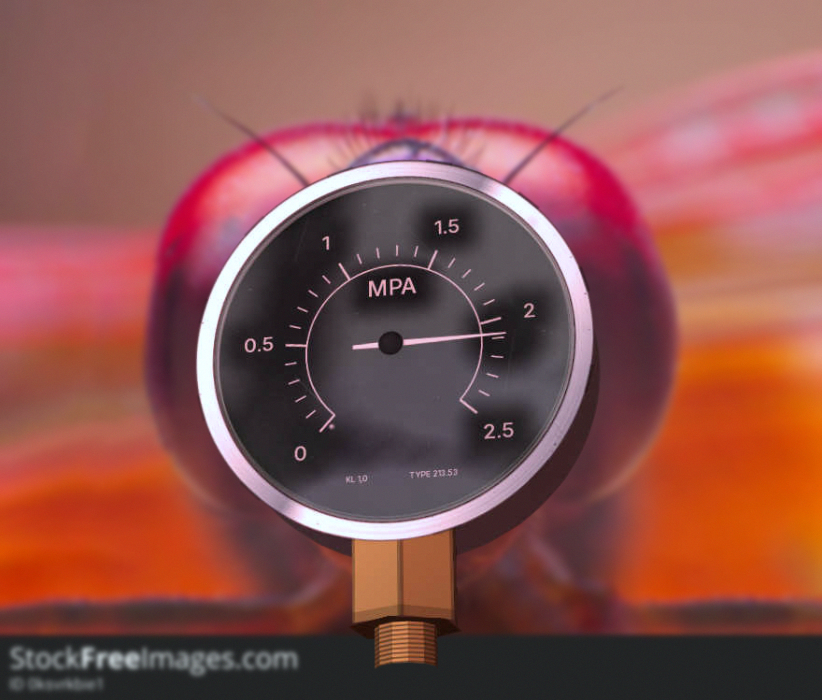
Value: 2.1 MPa
